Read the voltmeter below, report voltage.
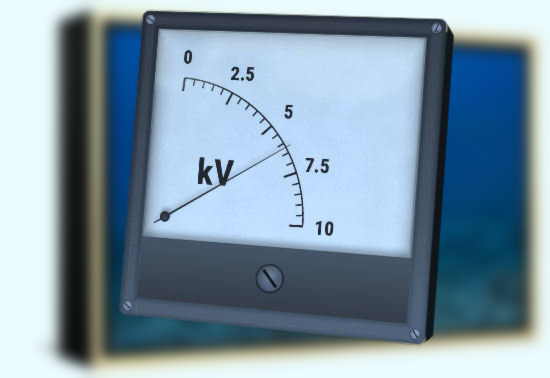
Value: 6.25 kV
